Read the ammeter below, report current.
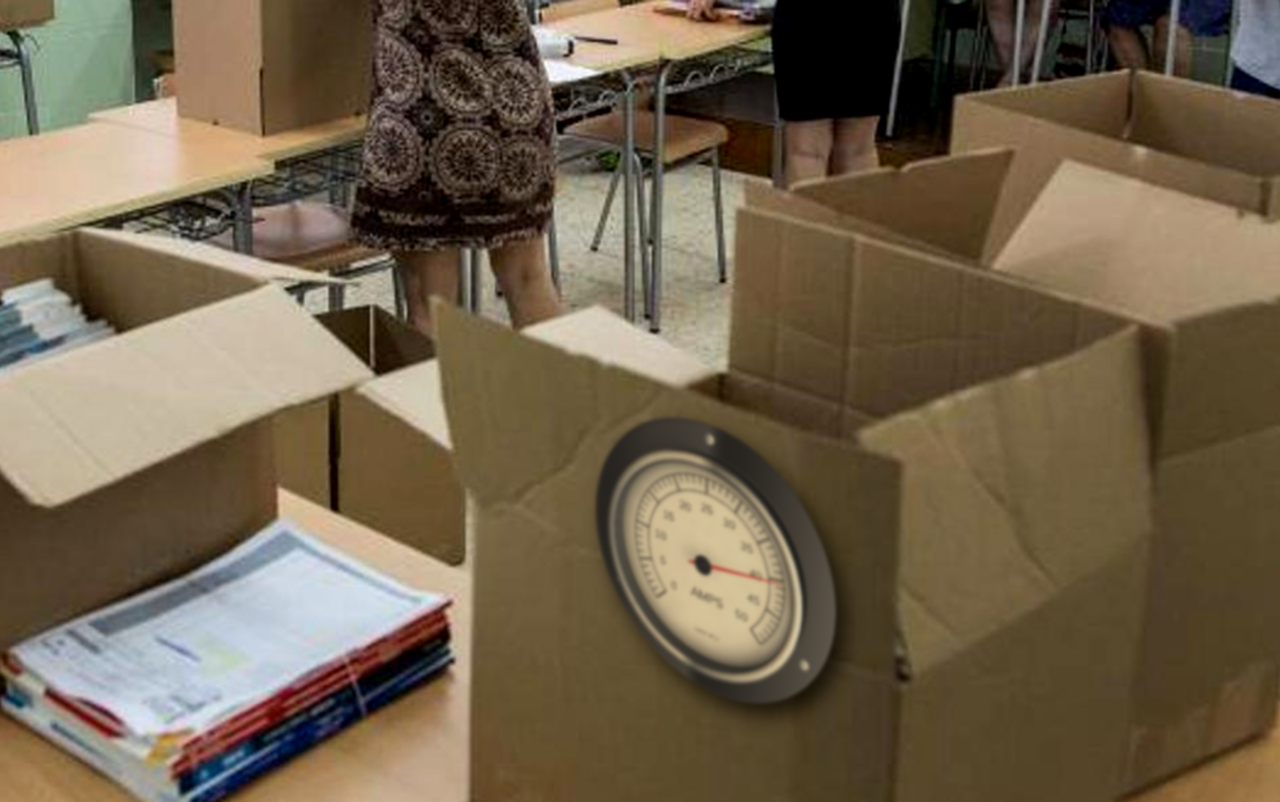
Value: 40 A
